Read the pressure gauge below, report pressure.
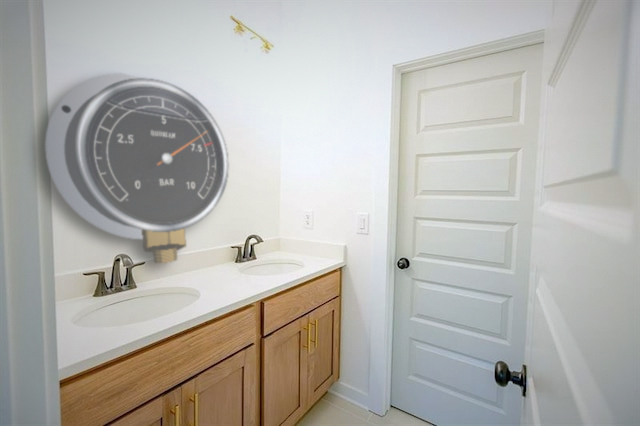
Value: 7 bar
